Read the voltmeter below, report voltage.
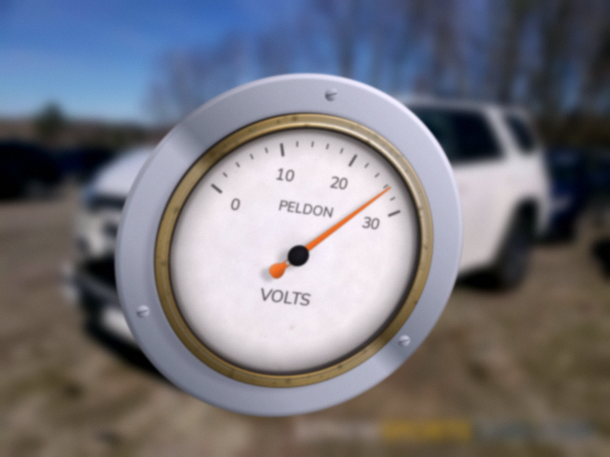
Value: 26 V
